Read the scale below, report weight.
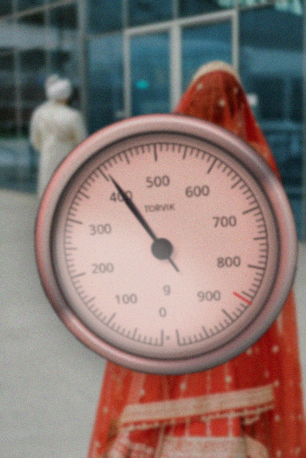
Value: 410 g
